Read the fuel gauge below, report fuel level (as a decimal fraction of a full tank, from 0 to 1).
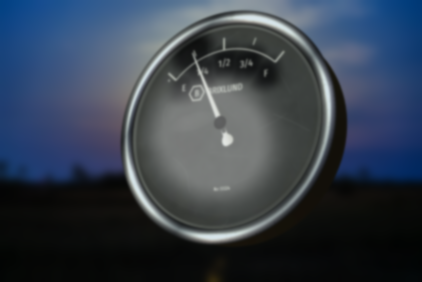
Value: 0.25
